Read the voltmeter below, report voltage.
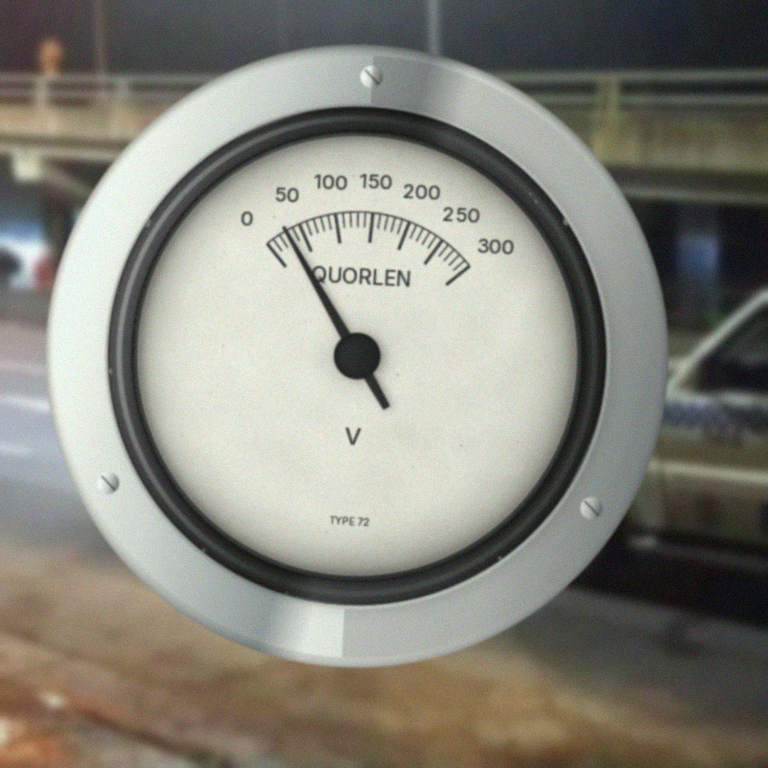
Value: 30 V
